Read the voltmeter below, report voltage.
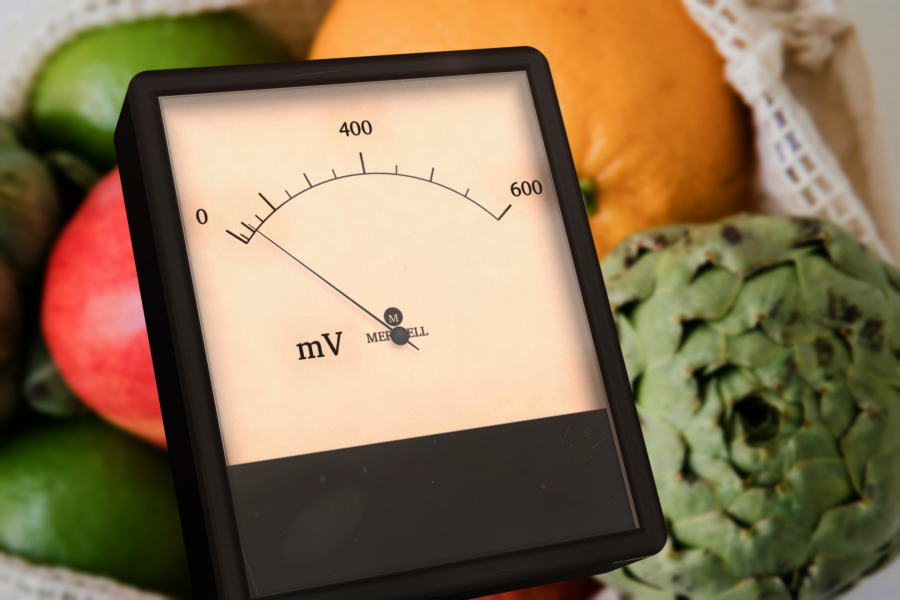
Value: 100 mV
